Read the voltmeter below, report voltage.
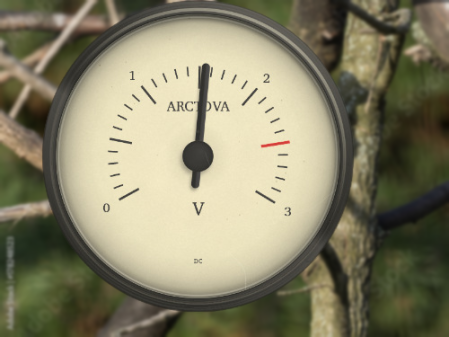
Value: 1.55 V
